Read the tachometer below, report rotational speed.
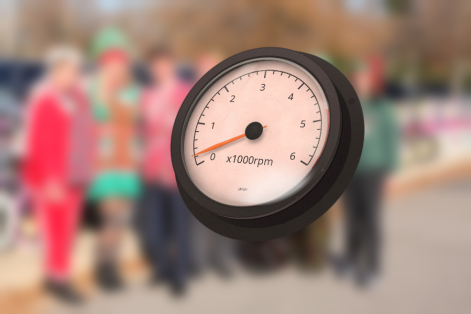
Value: 200 rpm
